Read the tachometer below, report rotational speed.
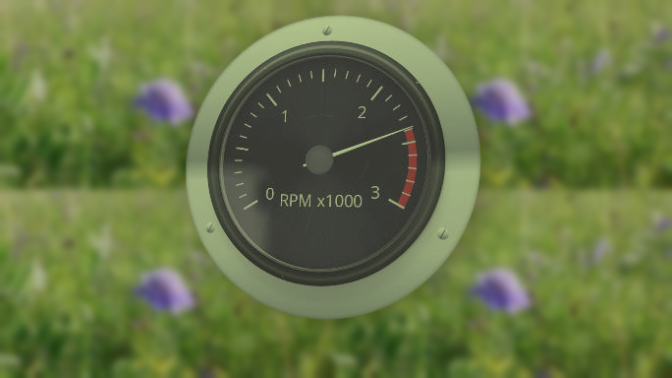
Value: 2400 rpm
